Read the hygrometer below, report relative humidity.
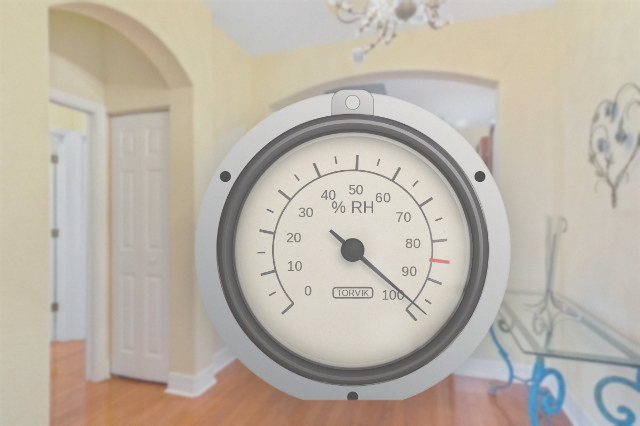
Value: 97.5 %
